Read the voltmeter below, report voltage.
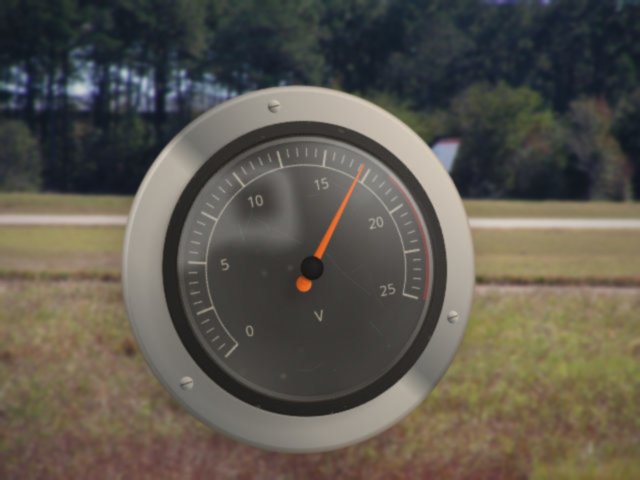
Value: 17 V
